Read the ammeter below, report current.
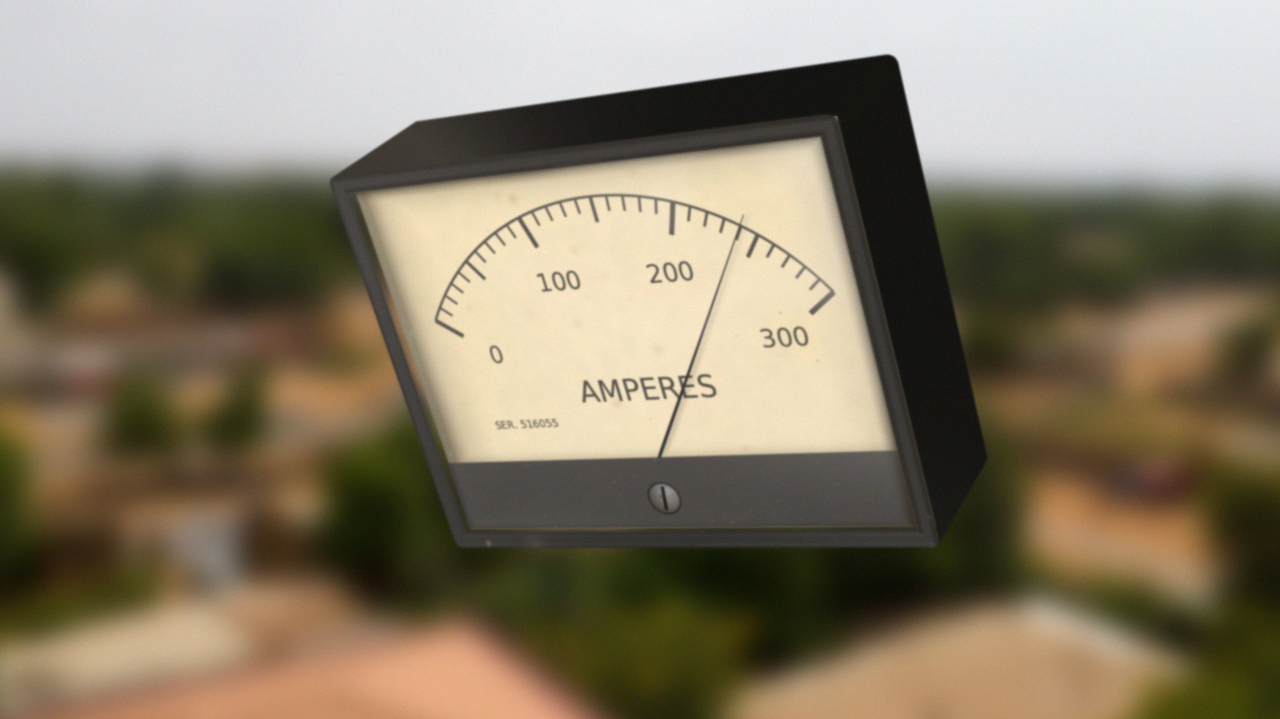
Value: 240 A
